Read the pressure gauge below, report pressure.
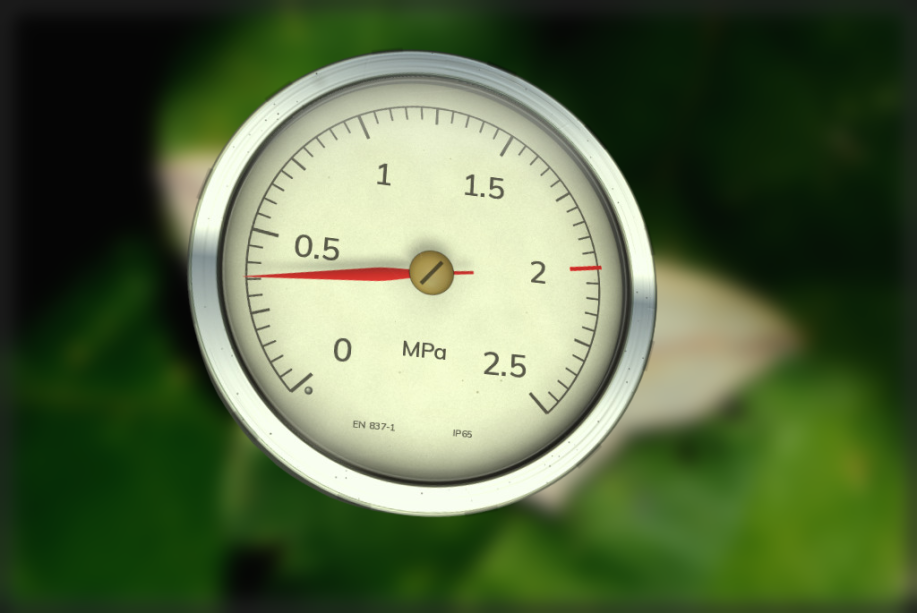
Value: 0.35 MPa
